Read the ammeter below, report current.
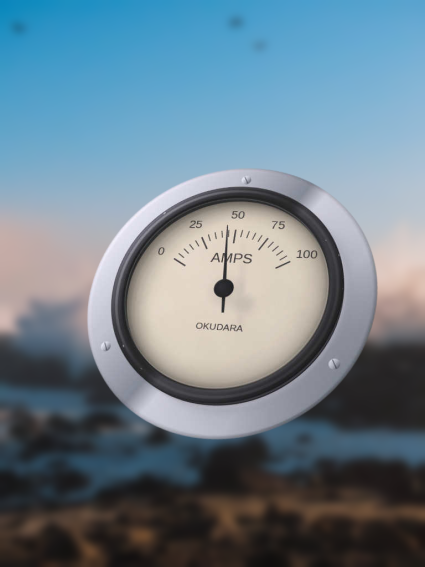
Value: 45 A
